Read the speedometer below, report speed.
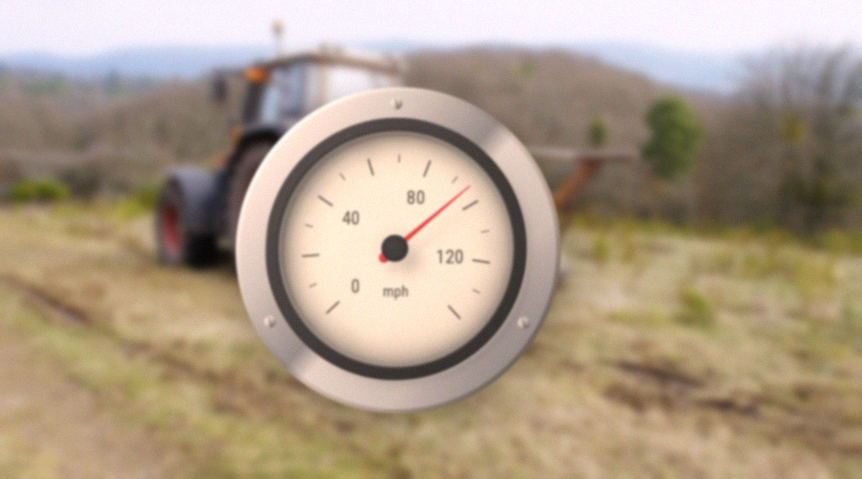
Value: 95 mph
